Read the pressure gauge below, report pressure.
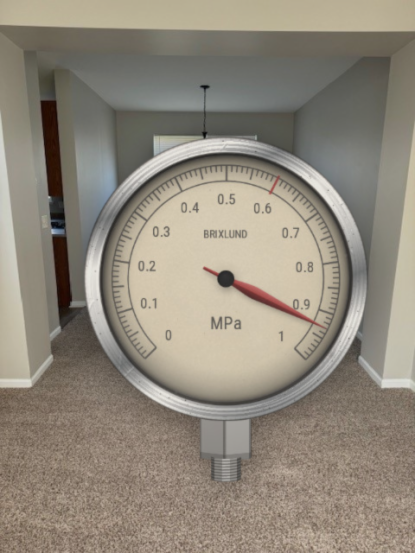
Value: 0.93 MPa
